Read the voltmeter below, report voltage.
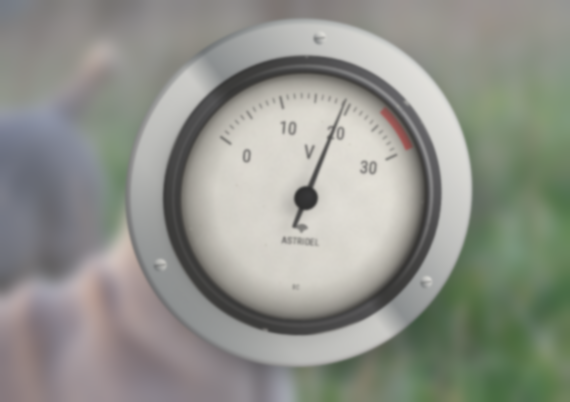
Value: 19 V
